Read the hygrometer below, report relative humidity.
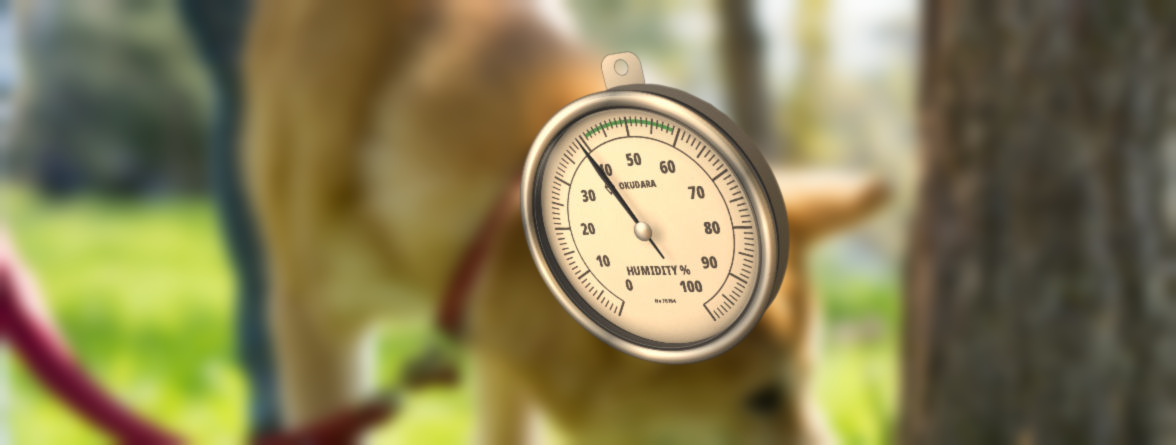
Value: 40 %
